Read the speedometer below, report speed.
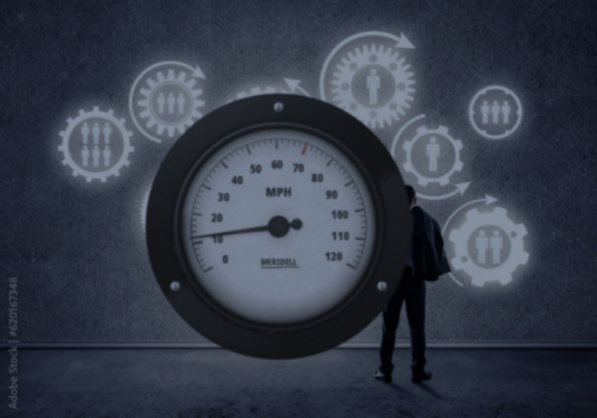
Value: 12 mph
